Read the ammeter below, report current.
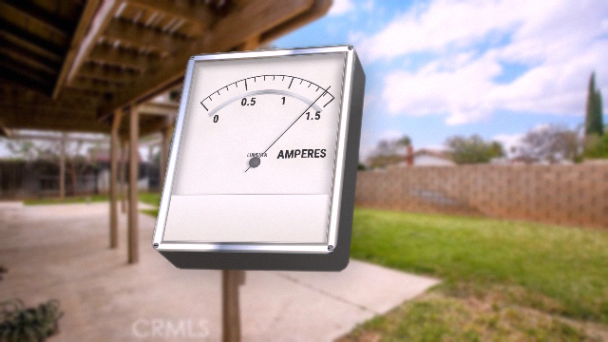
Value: 1.4 A
